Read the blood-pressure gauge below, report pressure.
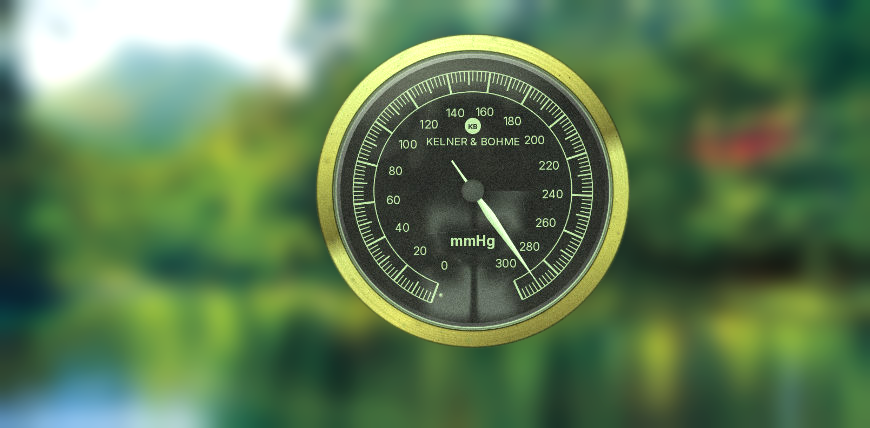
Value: 290 mmHg
